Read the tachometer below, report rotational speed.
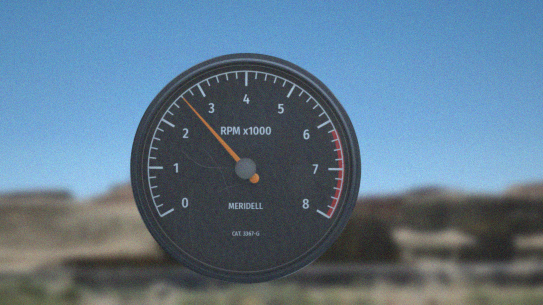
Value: 2600 rpm
